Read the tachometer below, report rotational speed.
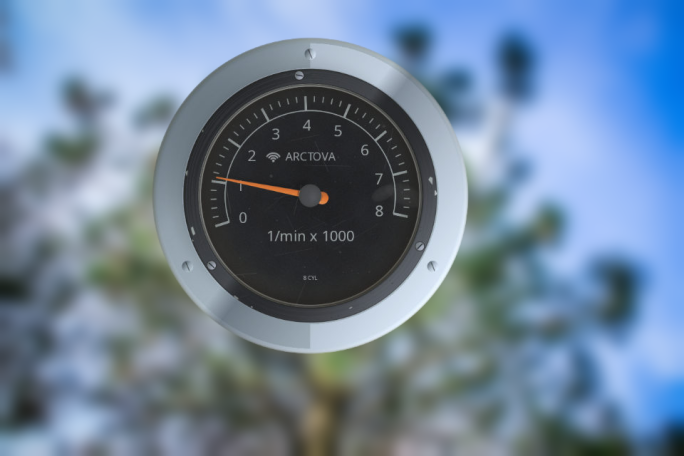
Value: 1100 rpm
